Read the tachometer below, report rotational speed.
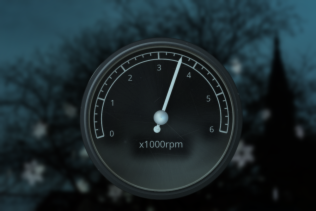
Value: 3600 rpm
